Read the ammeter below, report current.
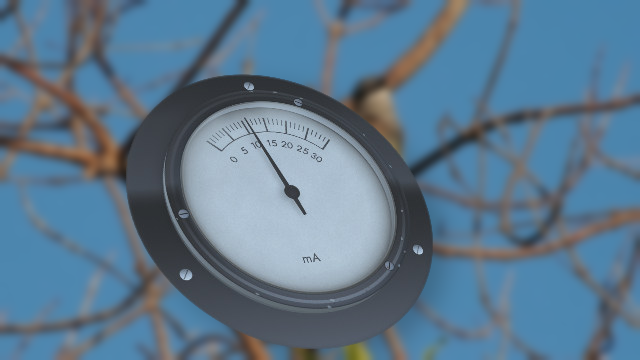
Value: 10 mA
